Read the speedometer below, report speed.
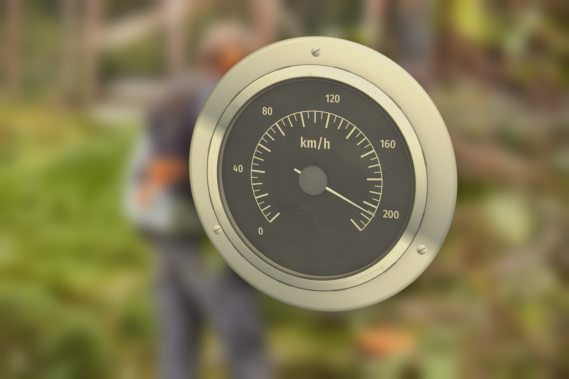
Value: 205 km/h
